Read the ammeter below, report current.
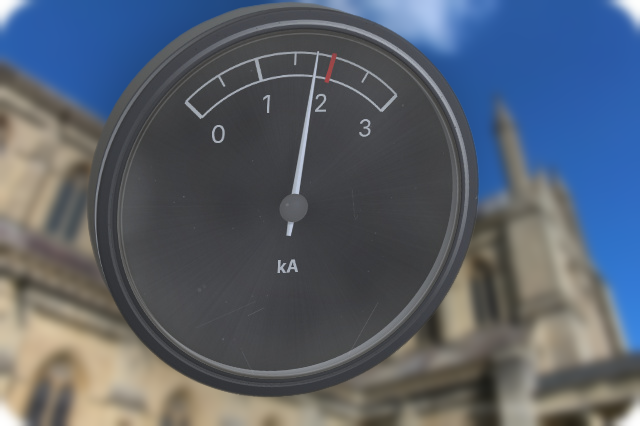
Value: 1.75 kA
